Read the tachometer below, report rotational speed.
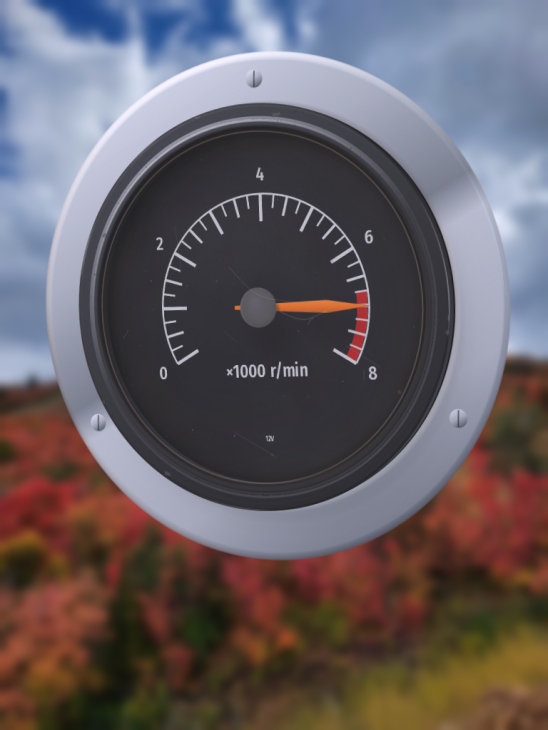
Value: 7000 rpm
